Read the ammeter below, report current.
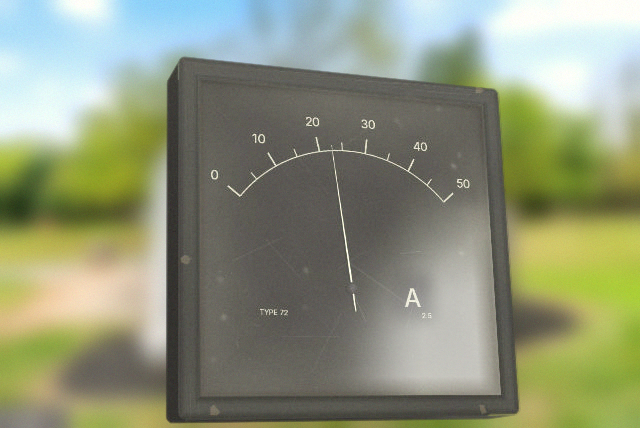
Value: 22.5 A
